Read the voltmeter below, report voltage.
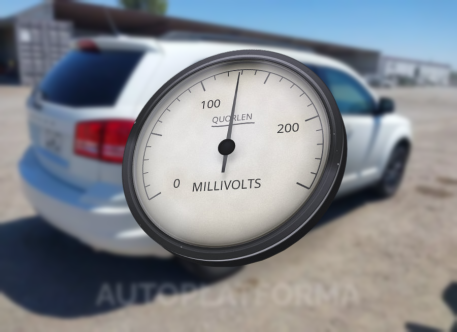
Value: 130 mV
